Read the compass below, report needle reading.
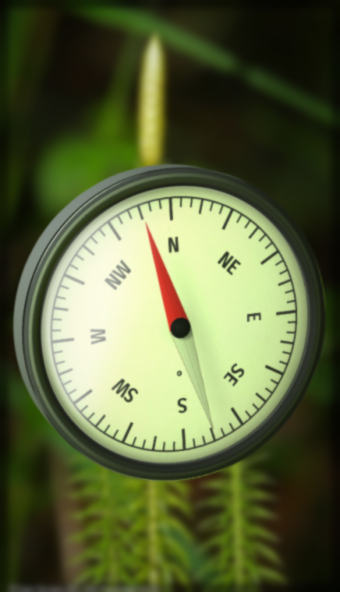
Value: 345 °
